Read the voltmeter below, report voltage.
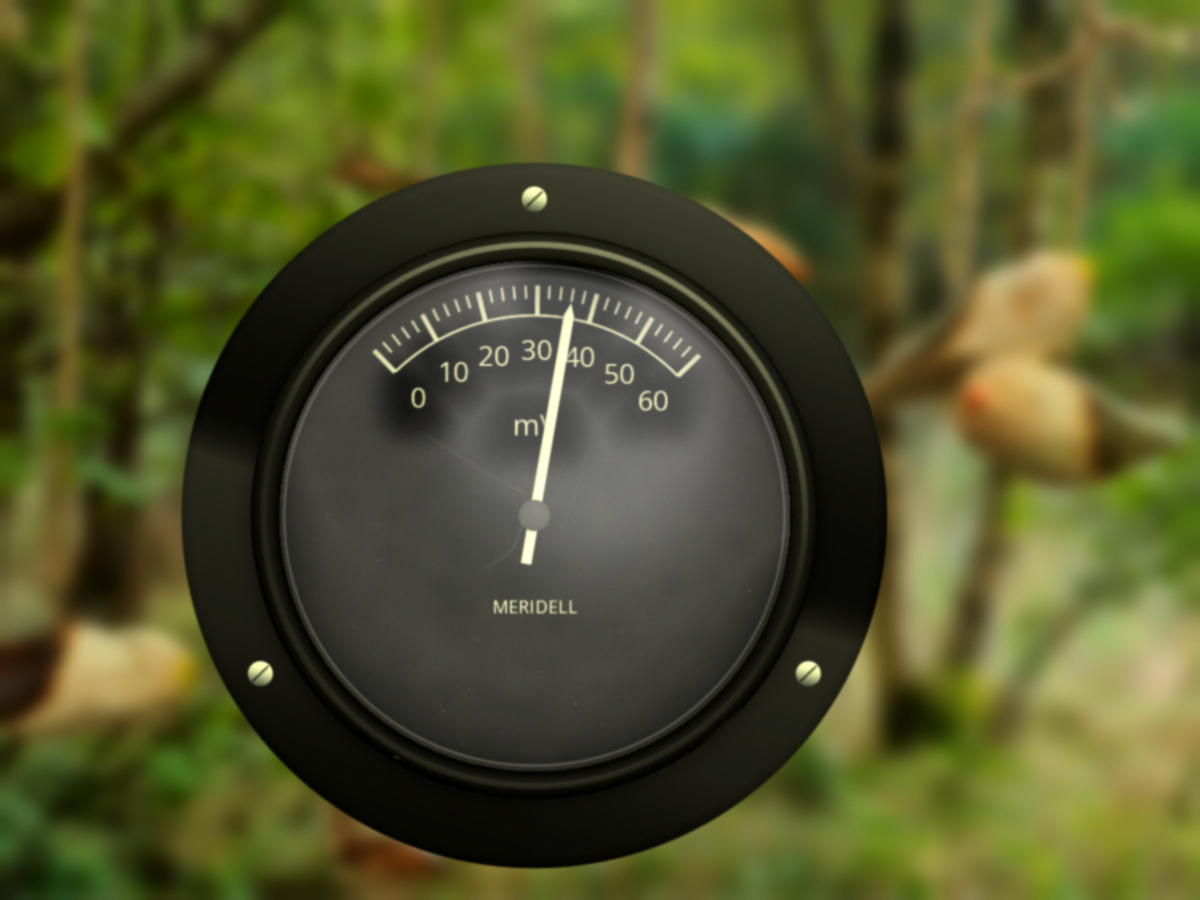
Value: 36 mV
